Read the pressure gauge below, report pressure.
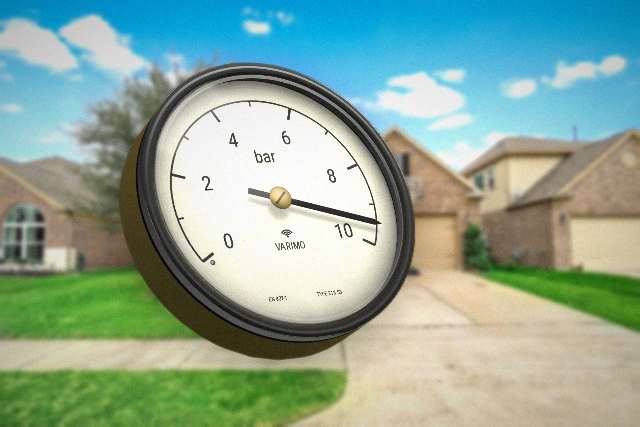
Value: 9.5 bar
